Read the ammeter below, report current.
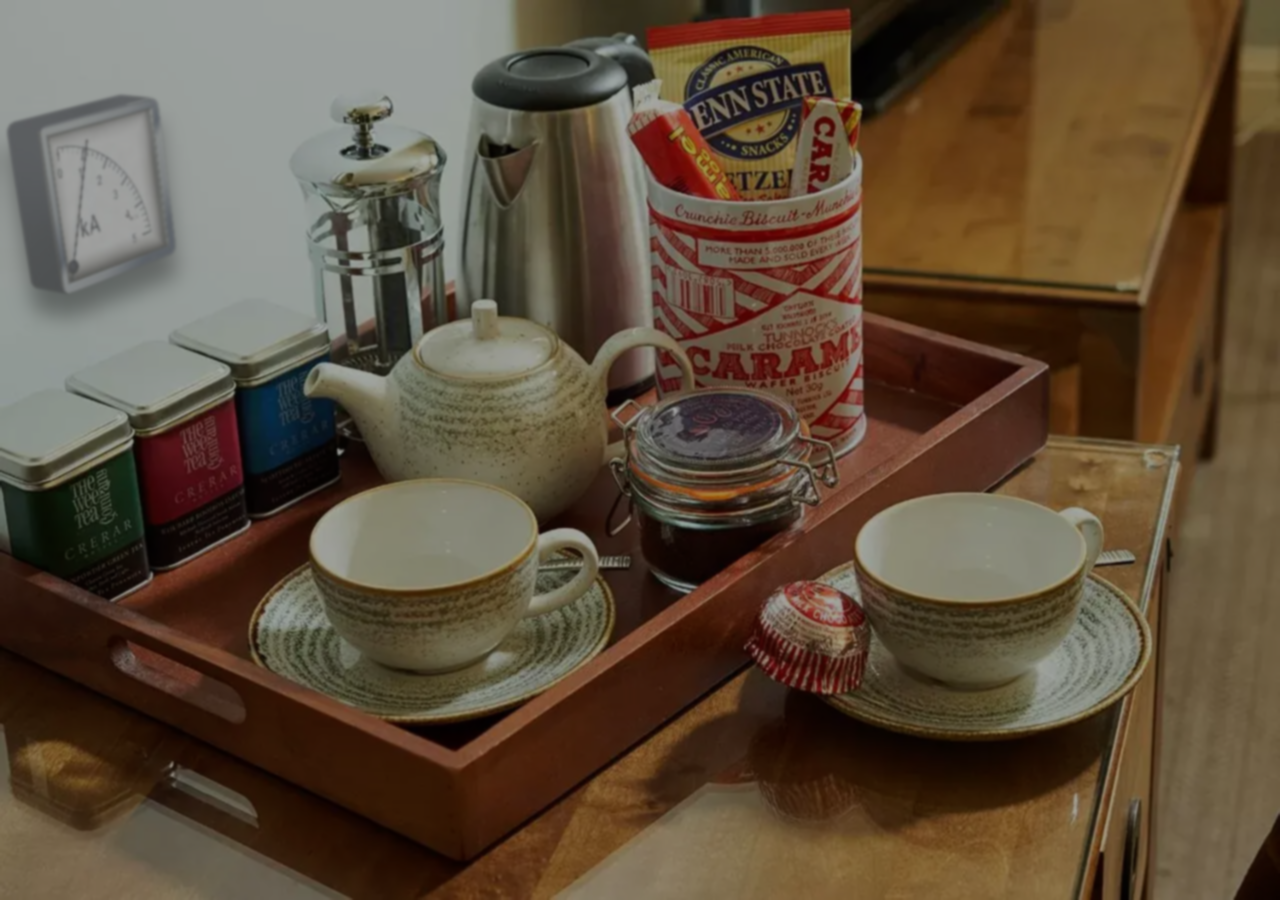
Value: 1 kA
